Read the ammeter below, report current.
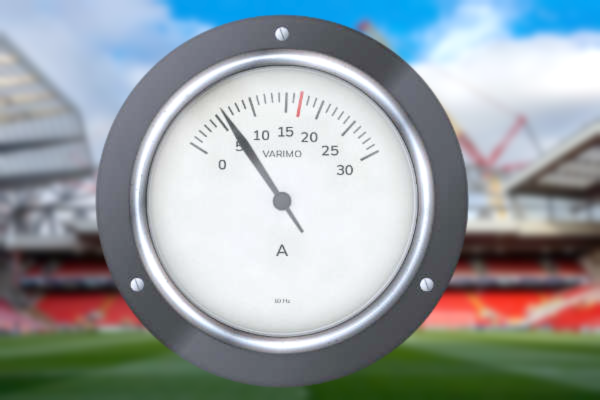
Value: 6 A
